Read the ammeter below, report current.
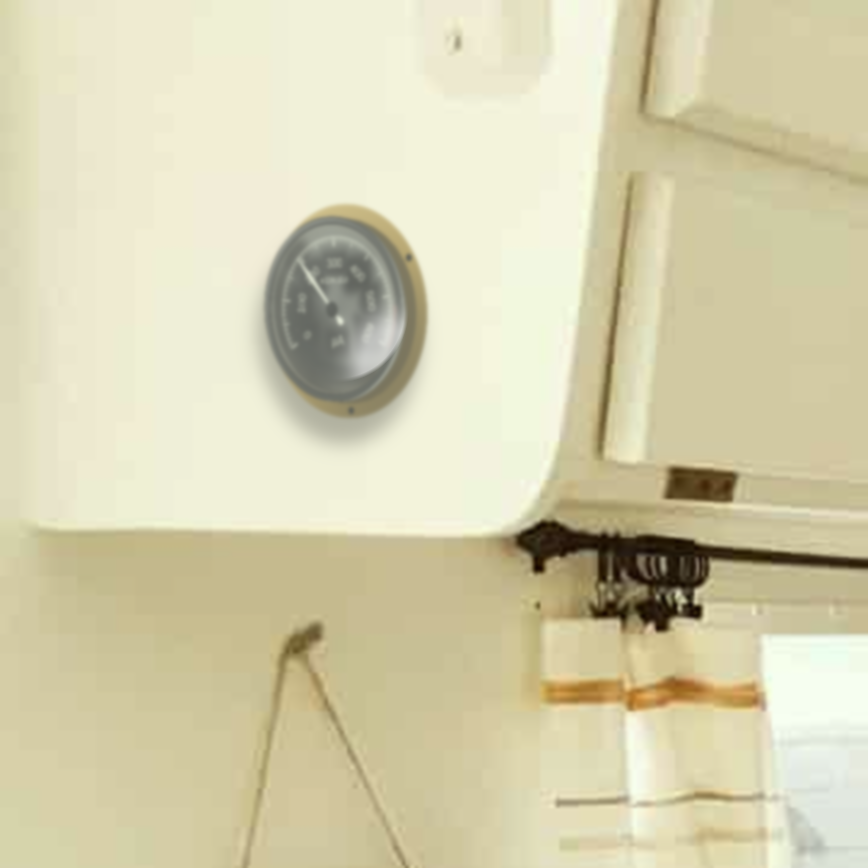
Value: 200 µA
